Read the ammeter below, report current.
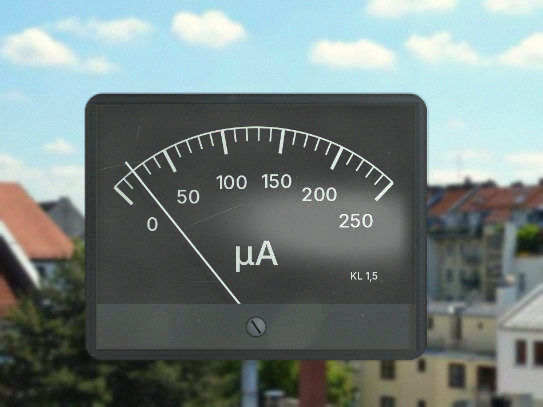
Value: 20 µA
